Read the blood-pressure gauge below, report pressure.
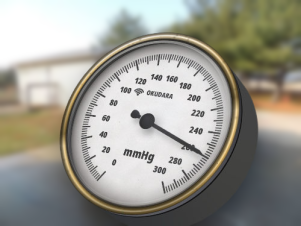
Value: 260 mmHg
